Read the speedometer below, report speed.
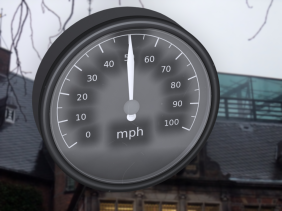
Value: 50 mph
